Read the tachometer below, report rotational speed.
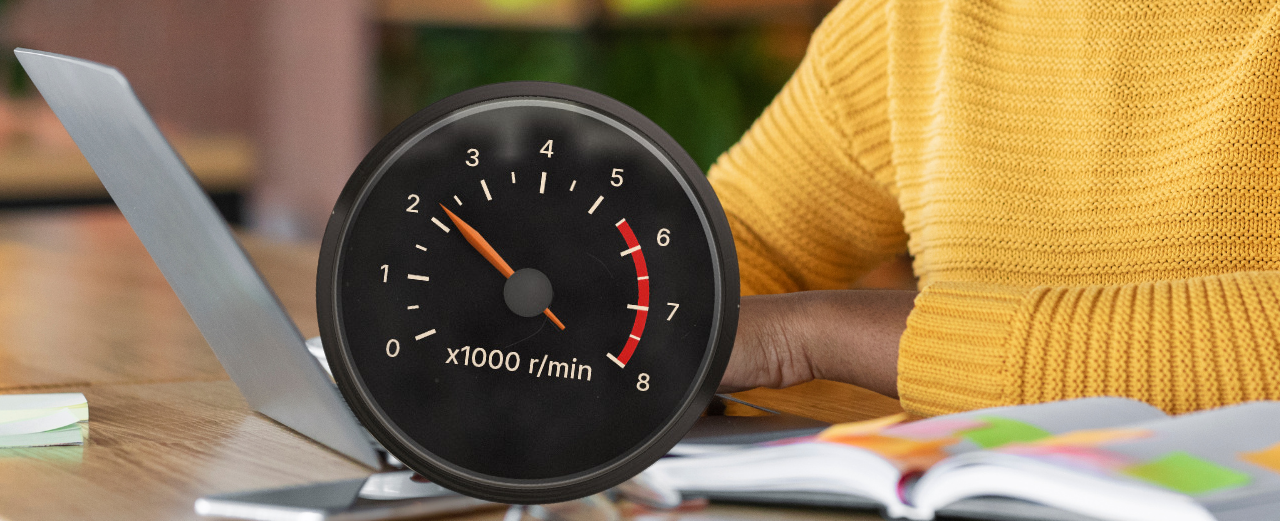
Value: 2250 rpm
